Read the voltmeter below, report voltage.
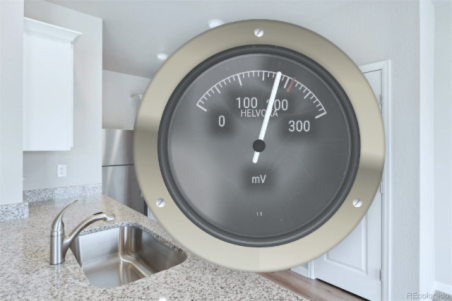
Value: 180 mV
